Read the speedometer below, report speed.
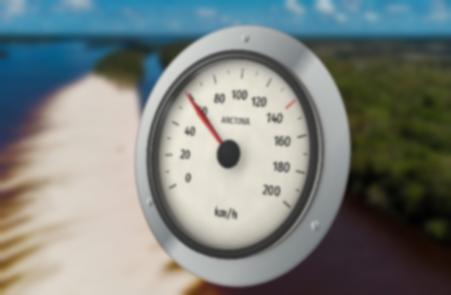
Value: 60 km/h
